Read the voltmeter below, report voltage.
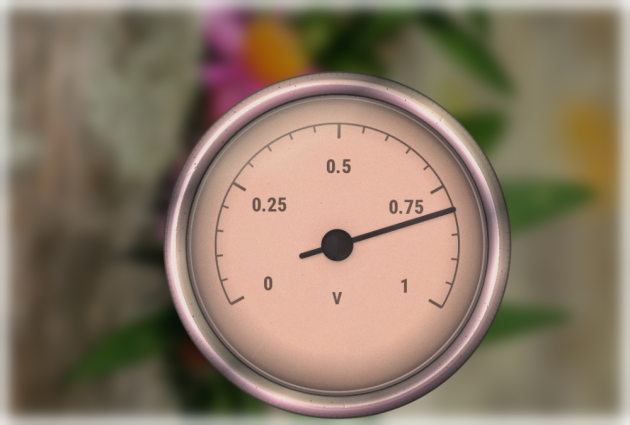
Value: 0.8 V
